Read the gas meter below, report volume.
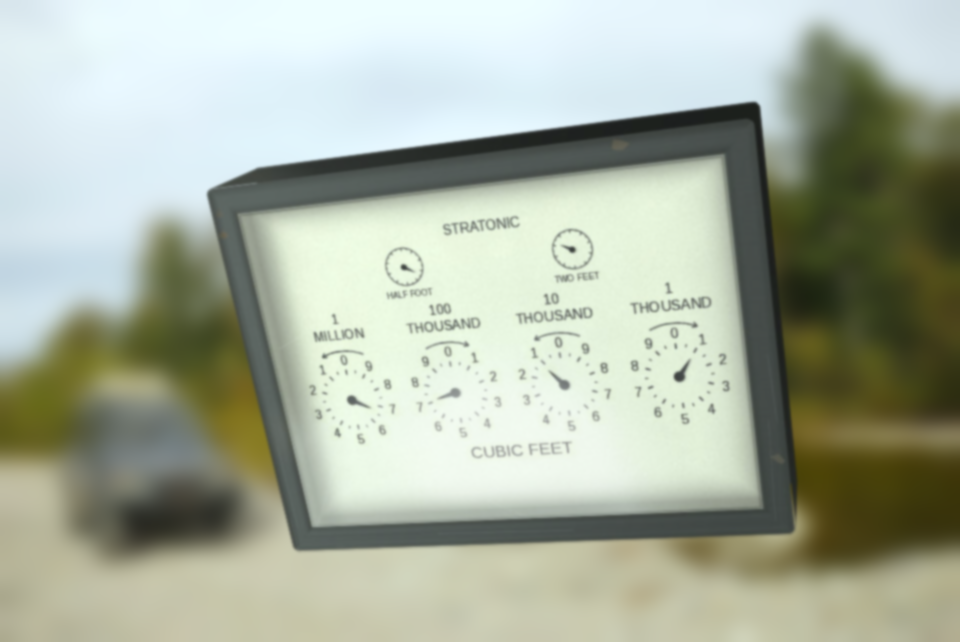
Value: 671100 ft³
